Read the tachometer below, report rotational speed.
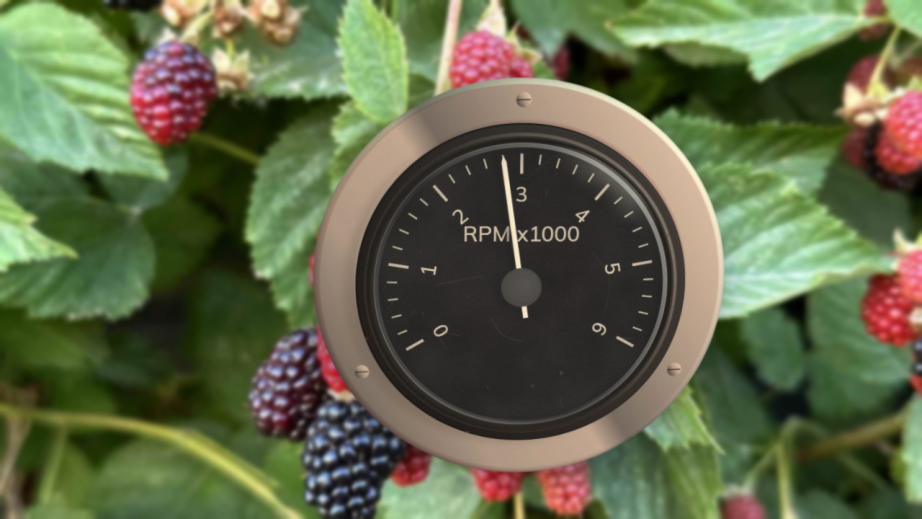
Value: 2800 rpm
